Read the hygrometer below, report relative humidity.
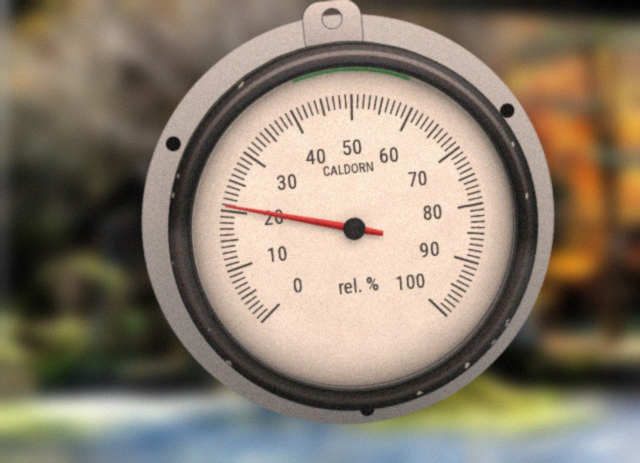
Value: 21 %
